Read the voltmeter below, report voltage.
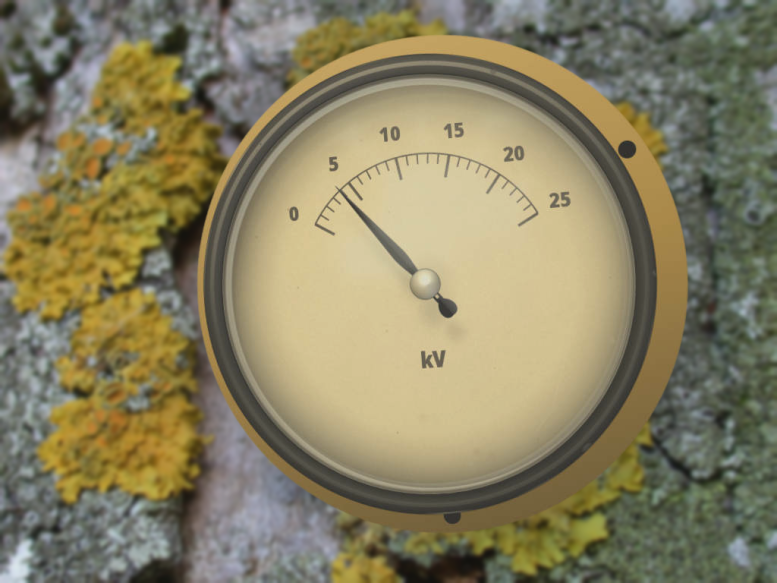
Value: 4 kV
